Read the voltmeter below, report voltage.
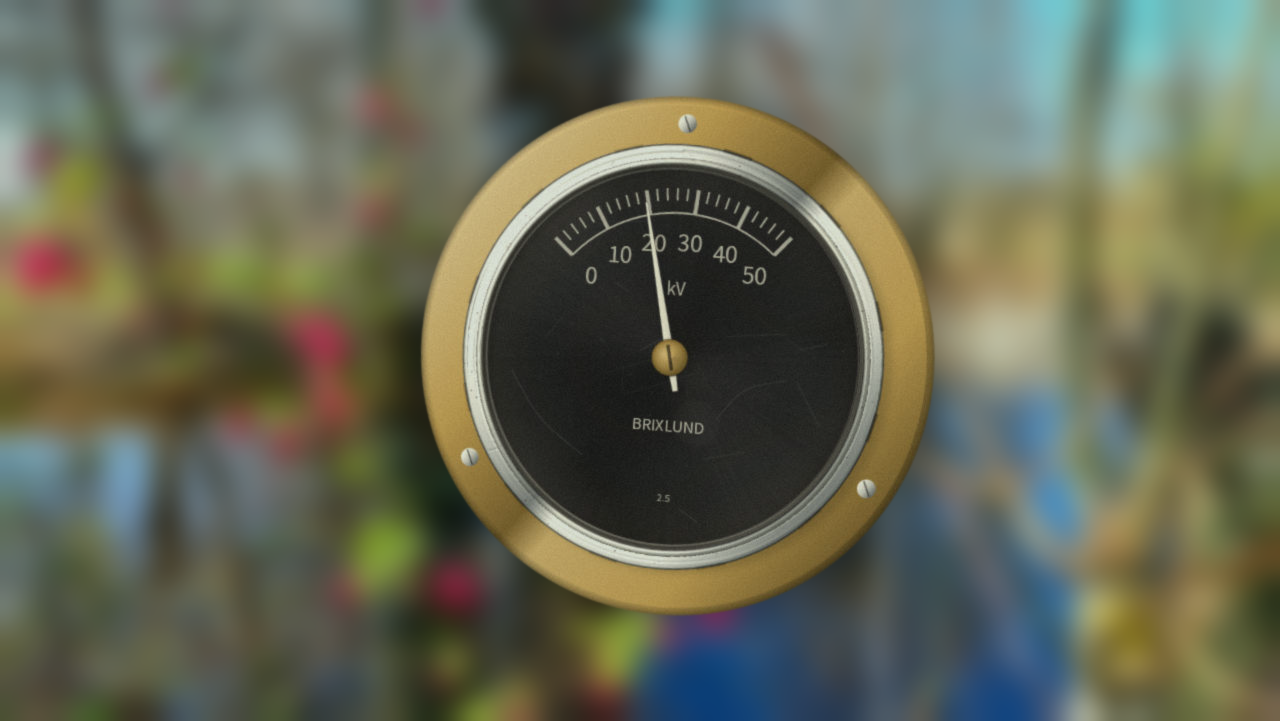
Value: 20 kV
